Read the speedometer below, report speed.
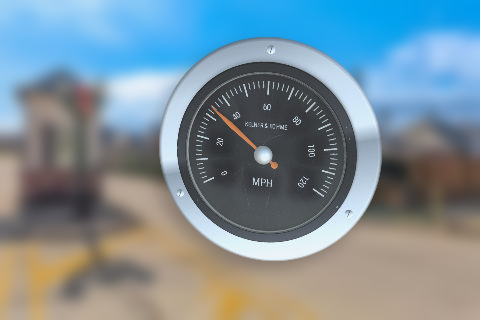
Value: 34 mph
